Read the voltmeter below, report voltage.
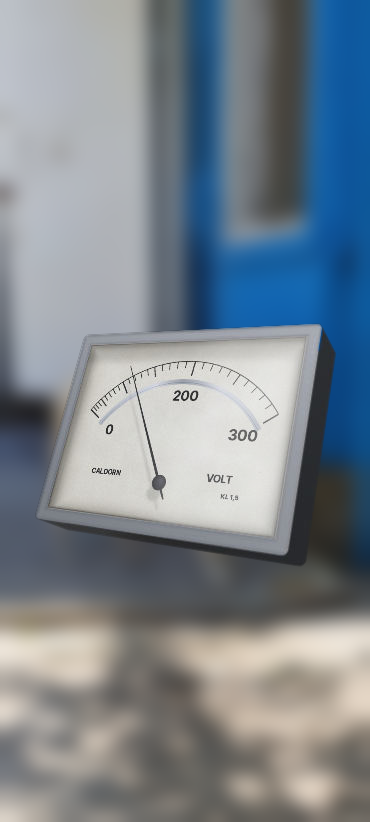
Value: 120 V
